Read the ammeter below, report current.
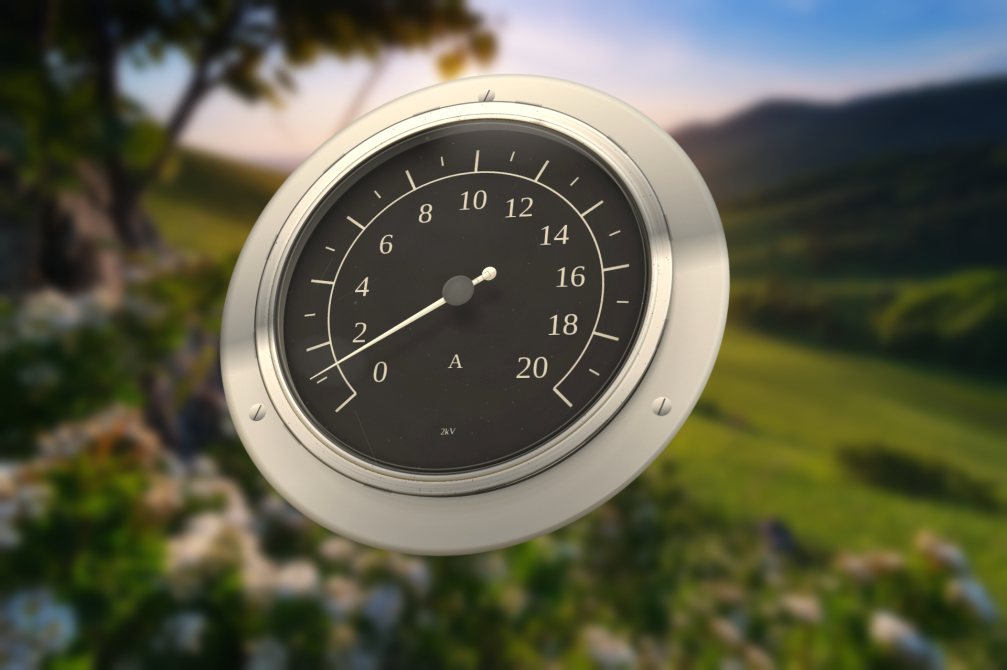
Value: 1 A
